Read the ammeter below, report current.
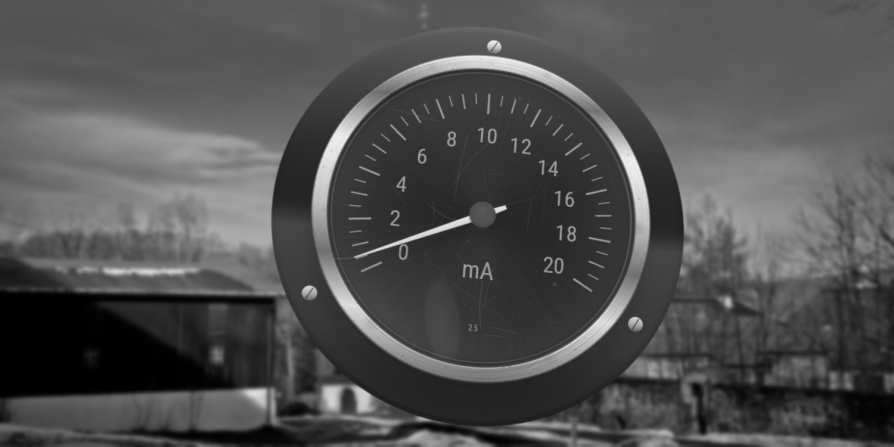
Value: 0.5 mA
